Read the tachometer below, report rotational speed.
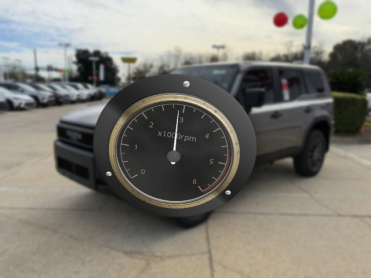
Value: 2875 rpm
